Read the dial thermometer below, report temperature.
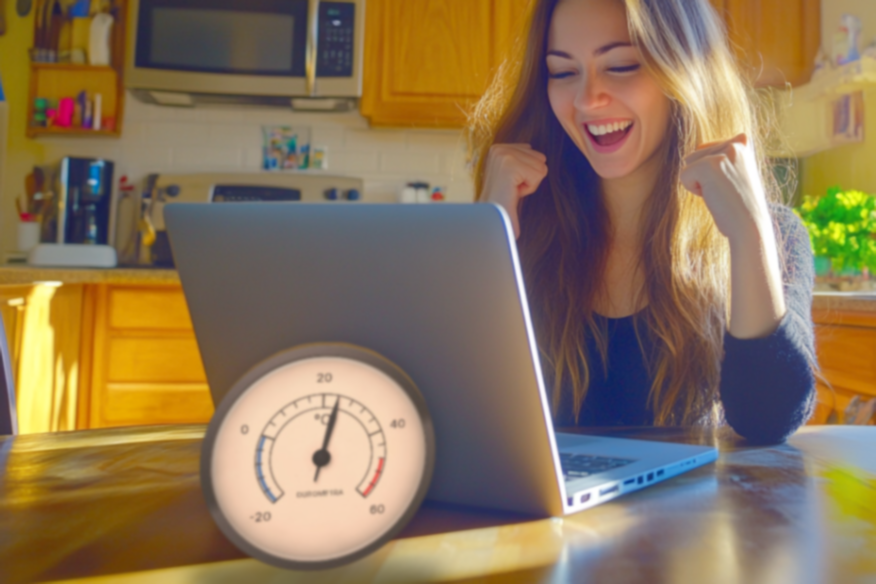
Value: 24 °C
